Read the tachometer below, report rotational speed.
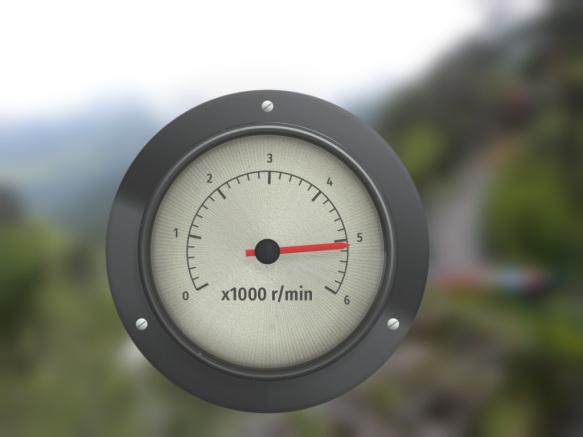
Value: 5100 rpm
